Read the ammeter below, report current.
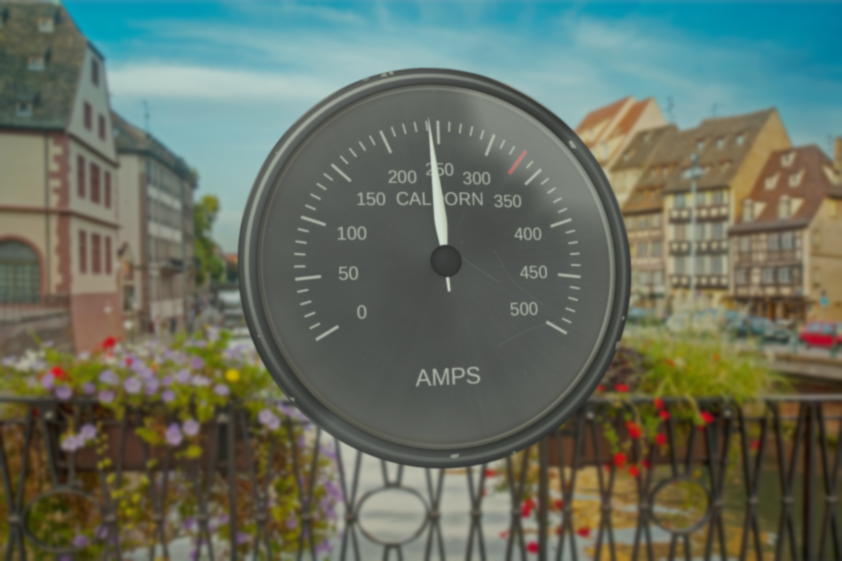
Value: 240 A
